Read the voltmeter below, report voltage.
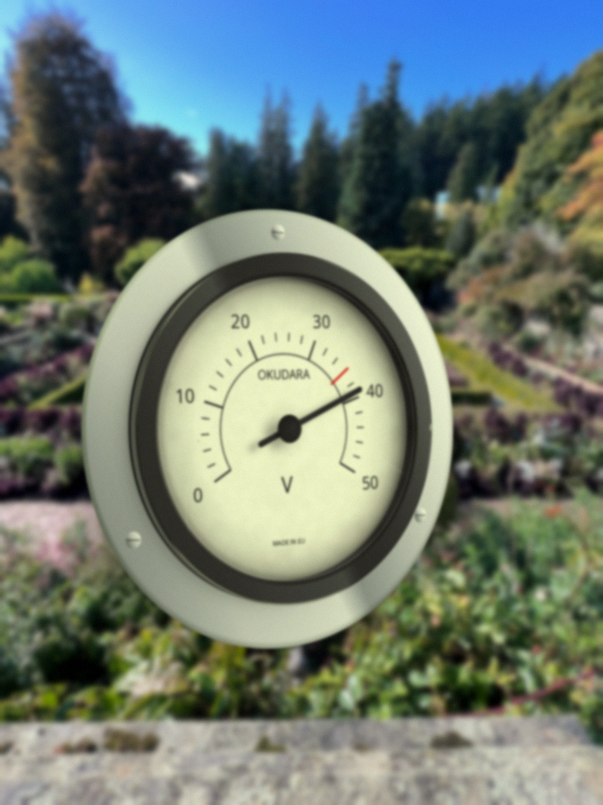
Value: 39 V
